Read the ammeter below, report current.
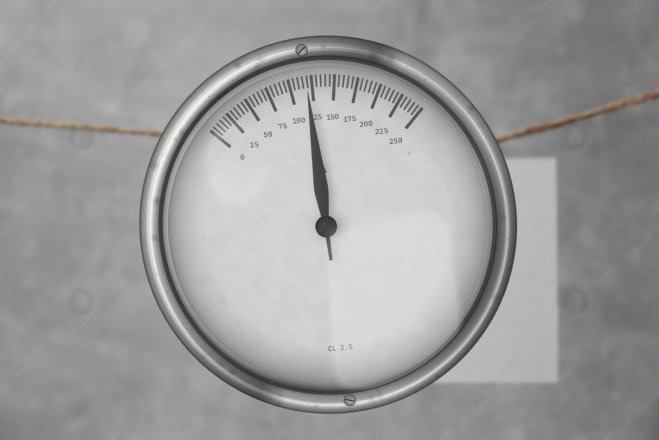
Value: 120 A
